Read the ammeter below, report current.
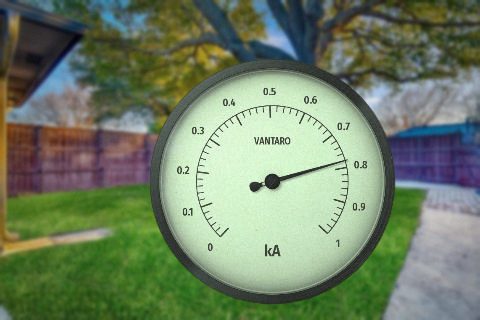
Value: 0.78 kA
